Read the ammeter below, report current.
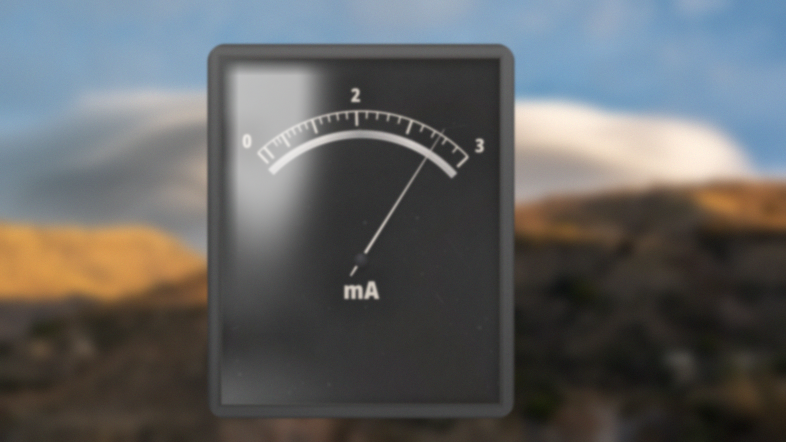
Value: 2.75 mA
